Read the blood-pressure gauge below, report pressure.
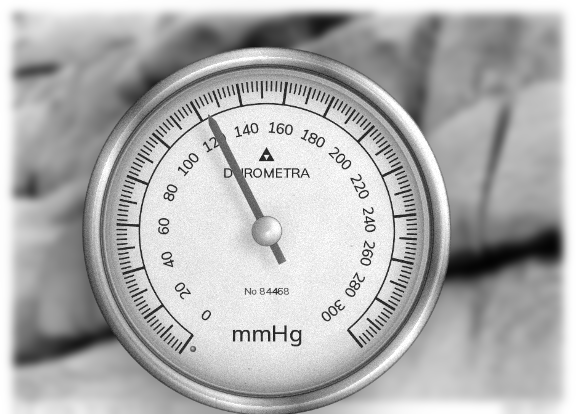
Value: 124 mmHg
